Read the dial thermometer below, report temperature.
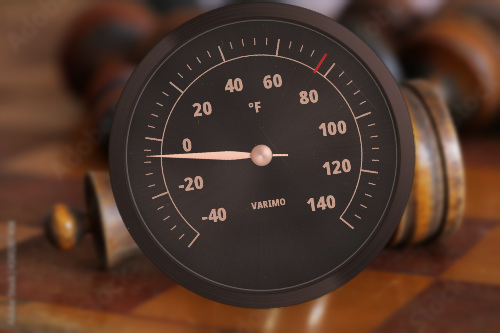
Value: -6 °F
